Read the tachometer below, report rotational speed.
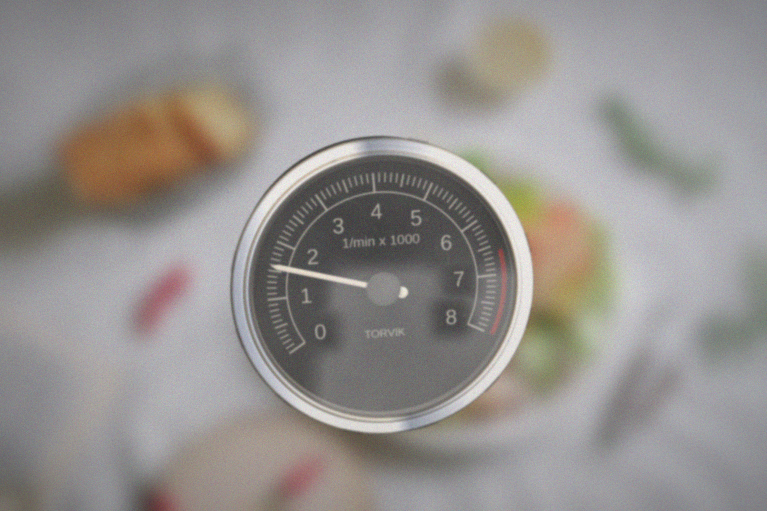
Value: 1600 rpm
